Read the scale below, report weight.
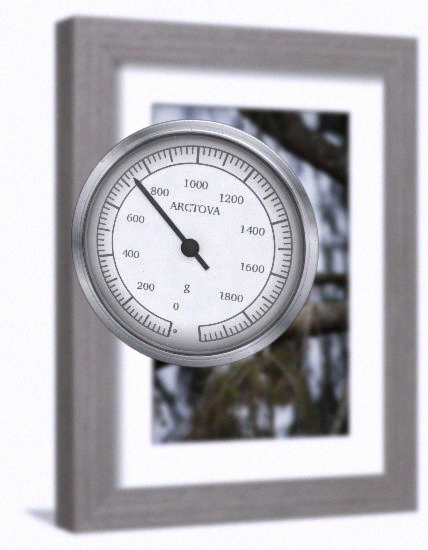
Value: 740 g
